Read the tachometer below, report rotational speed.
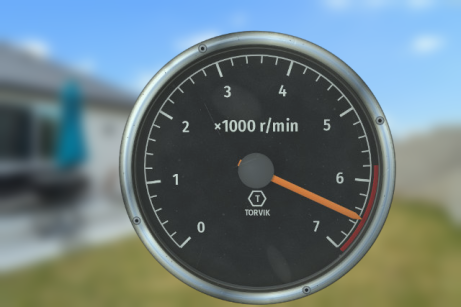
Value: 6500 rpm
